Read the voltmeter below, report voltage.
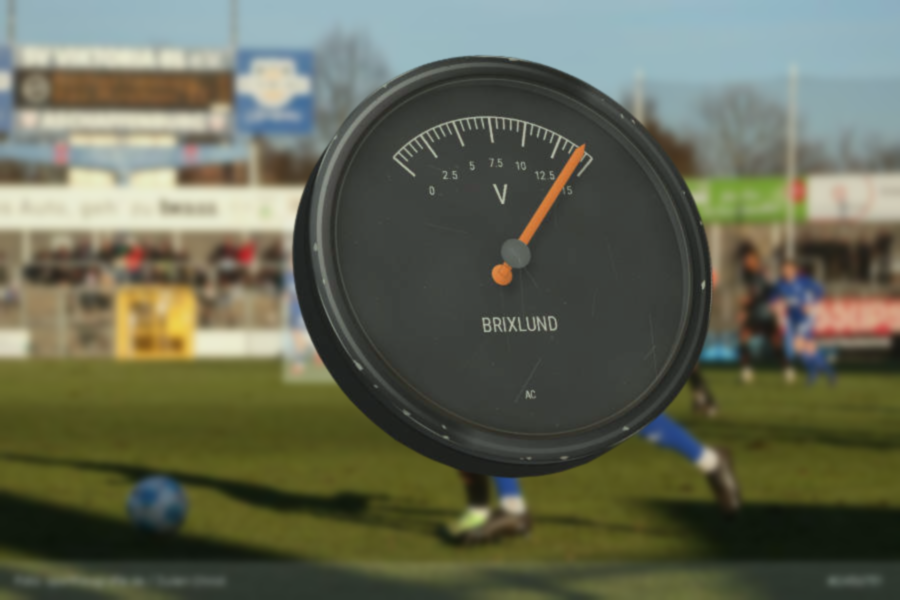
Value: 14 V
